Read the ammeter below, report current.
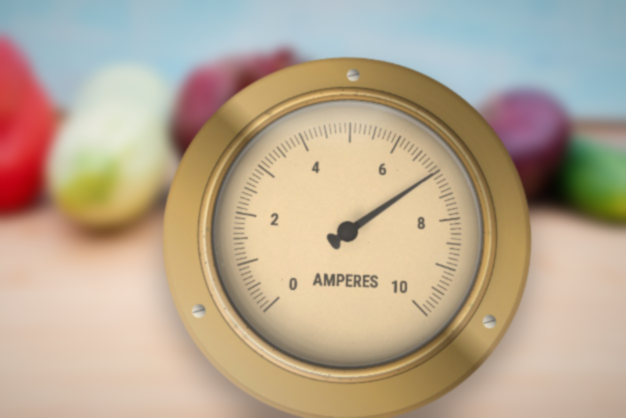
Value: 7 A
